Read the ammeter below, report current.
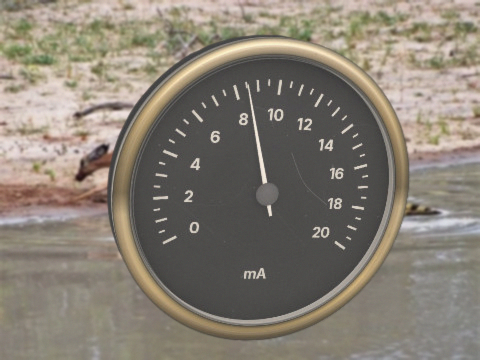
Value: 8.5 mA
